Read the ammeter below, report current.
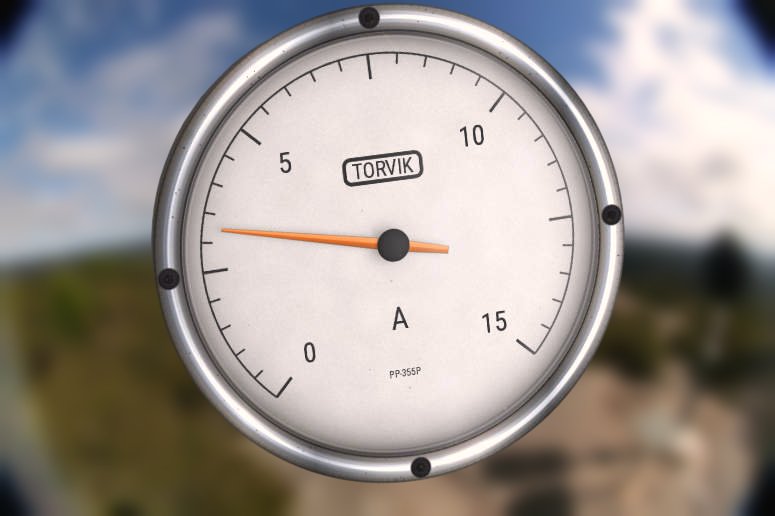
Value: 3.25 A
